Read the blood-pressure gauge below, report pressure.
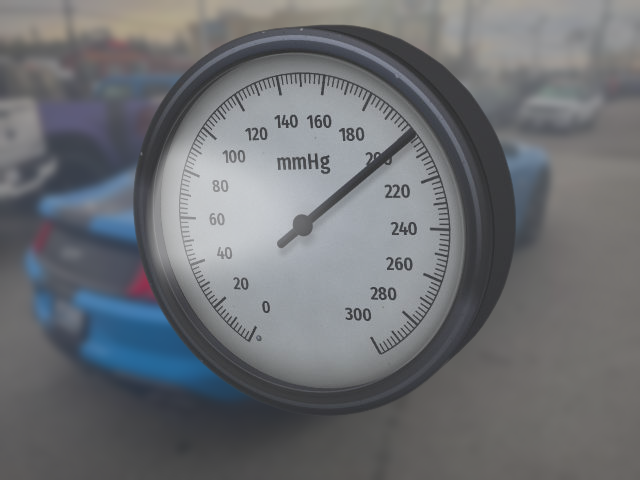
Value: 202 mmHg
